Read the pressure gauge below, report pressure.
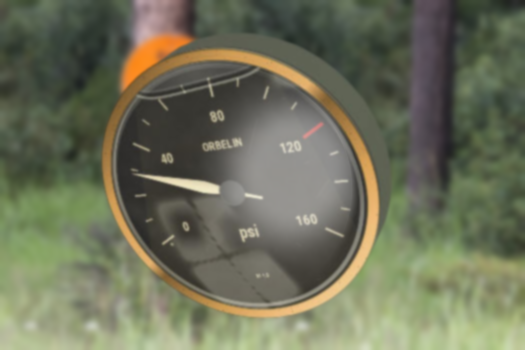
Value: 30 psi
